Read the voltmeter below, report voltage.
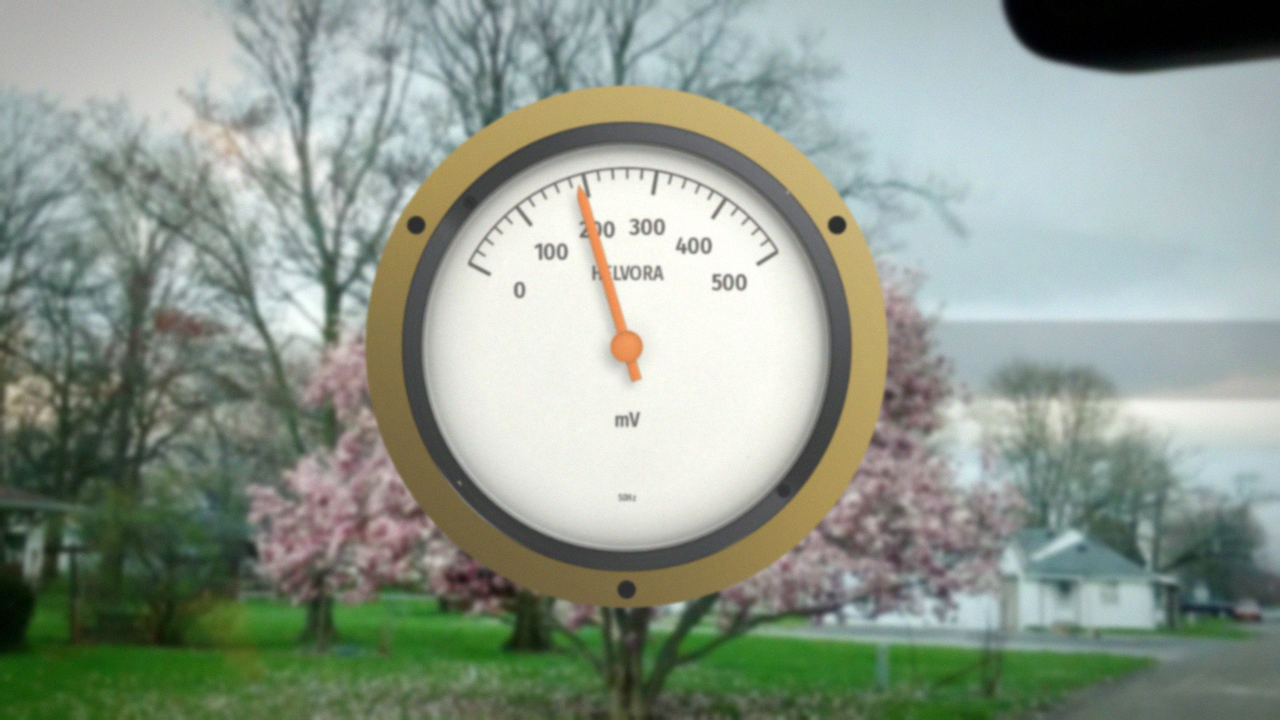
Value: 190 mV
